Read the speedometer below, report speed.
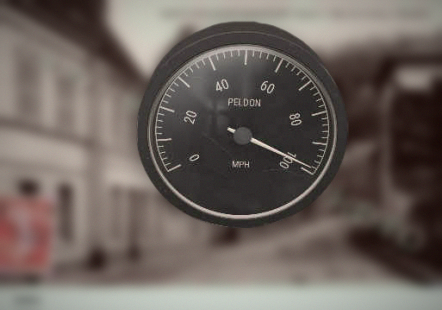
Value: 98 mph
